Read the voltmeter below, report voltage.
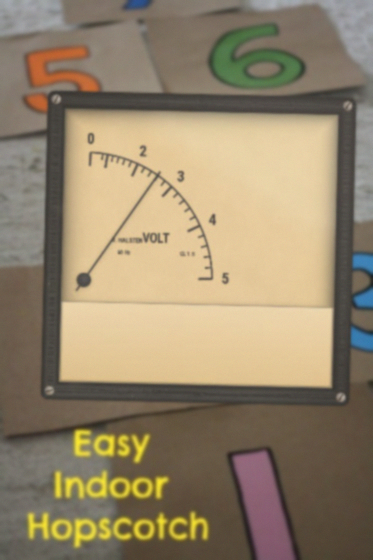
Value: 2.6 V
